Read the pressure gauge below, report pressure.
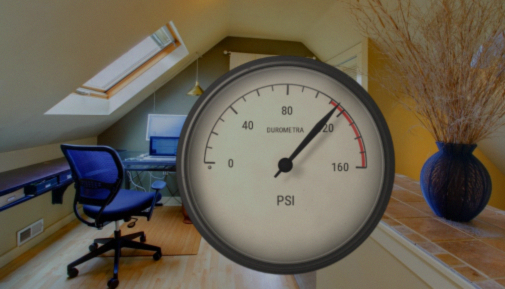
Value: 115 psi
